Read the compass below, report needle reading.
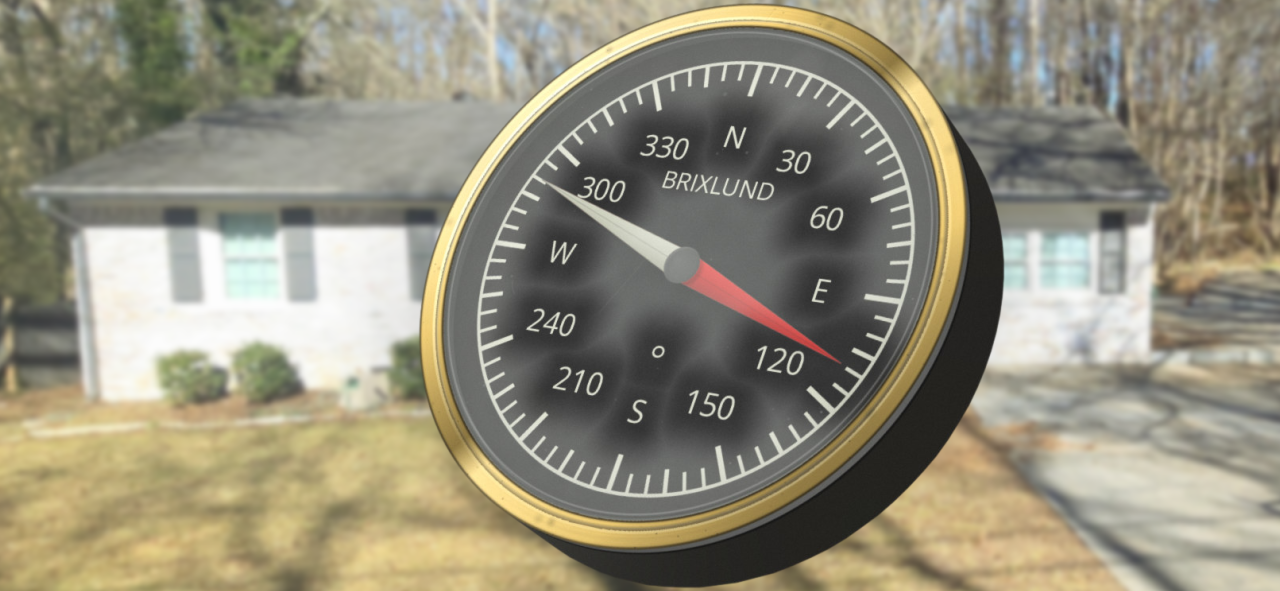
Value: 110 °
